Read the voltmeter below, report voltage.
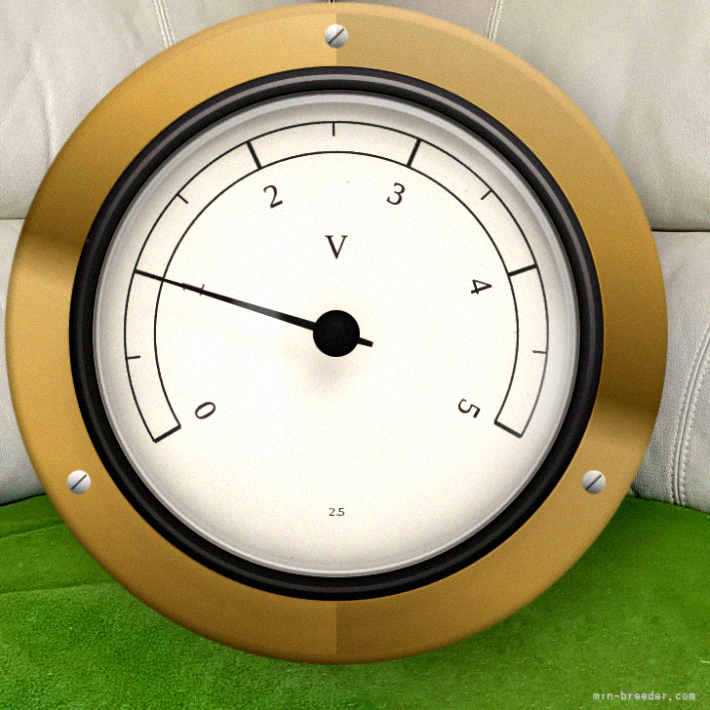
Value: 1 V
